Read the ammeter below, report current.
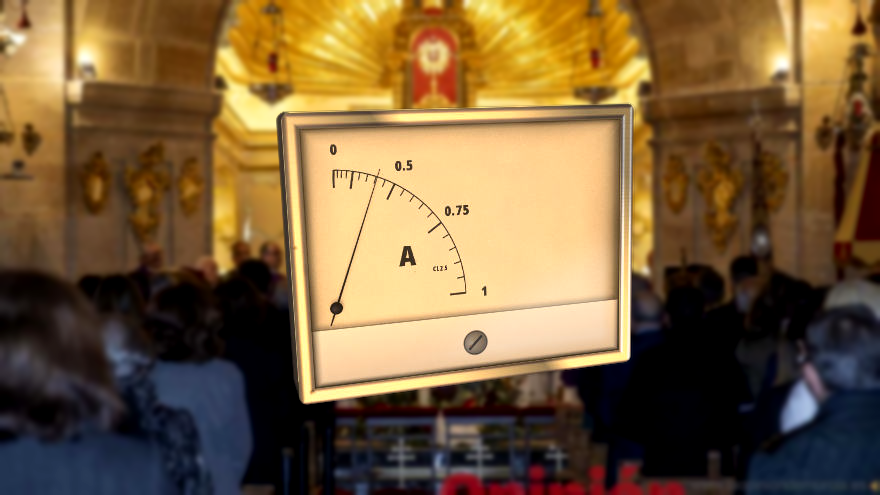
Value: 0.4 A
